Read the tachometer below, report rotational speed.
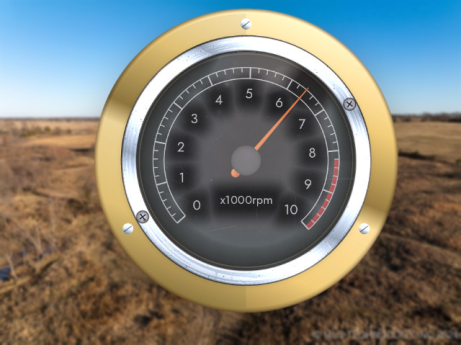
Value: 6400 rpm
